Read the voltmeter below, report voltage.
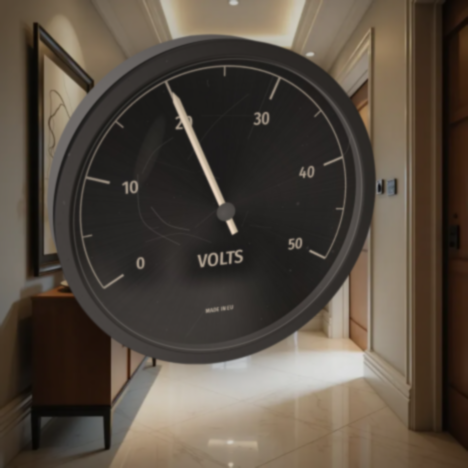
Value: 20 V
